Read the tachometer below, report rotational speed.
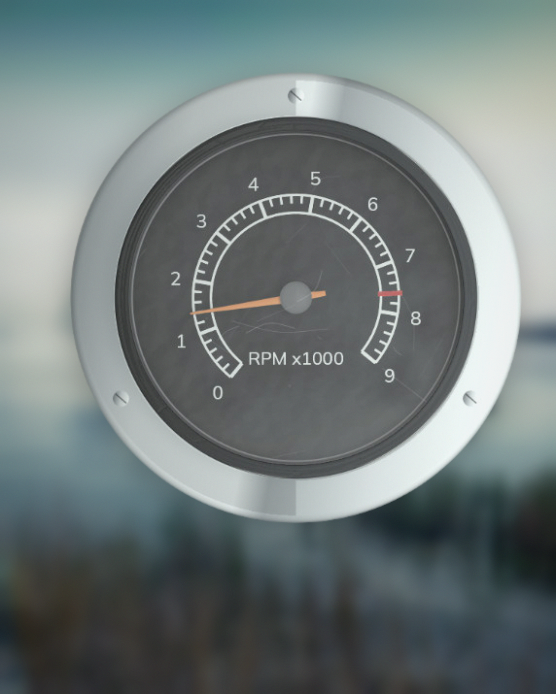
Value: 1400 rpm
